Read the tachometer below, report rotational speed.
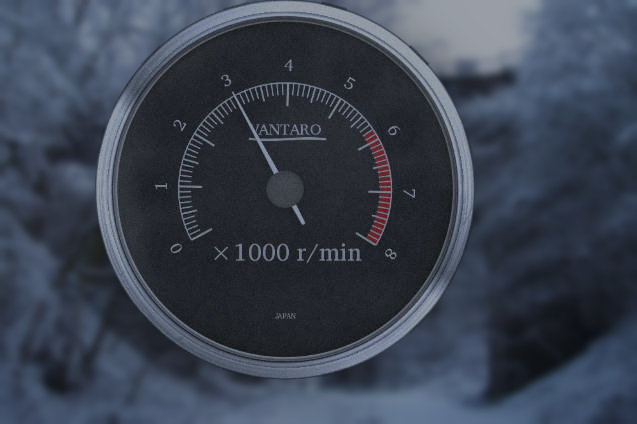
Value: 3000 rpm
